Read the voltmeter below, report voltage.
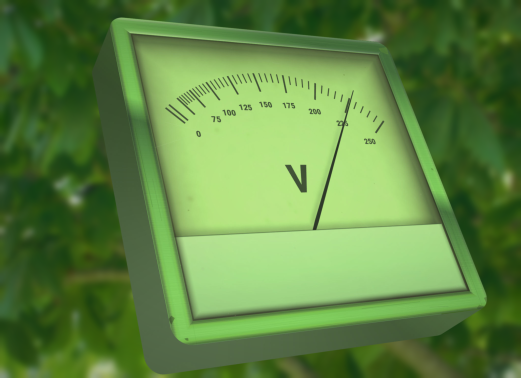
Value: 225 V
